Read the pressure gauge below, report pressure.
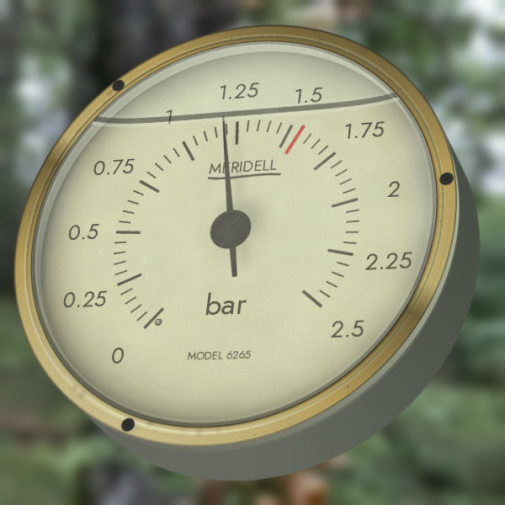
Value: 1.2 bar
